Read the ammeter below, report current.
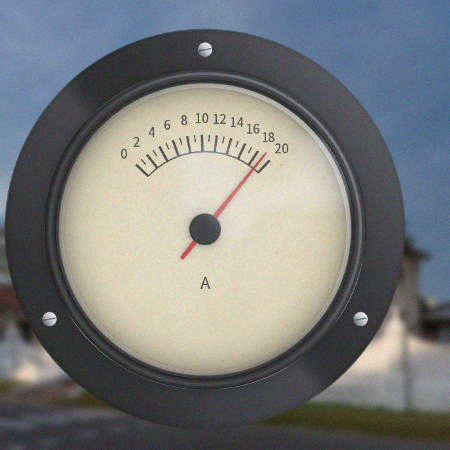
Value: 19 A
